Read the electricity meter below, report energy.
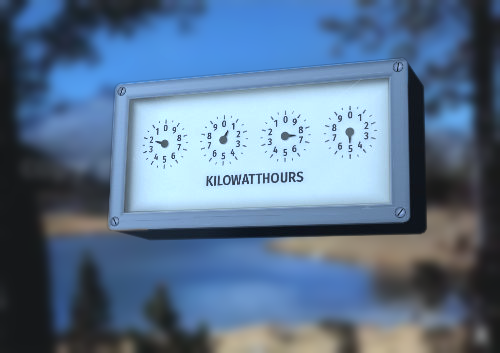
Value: 2075 kWh
